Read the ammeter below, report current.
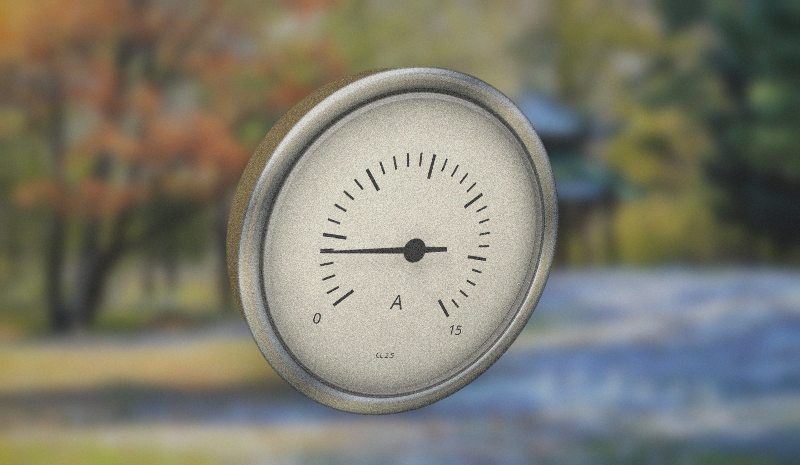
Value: 2 A
